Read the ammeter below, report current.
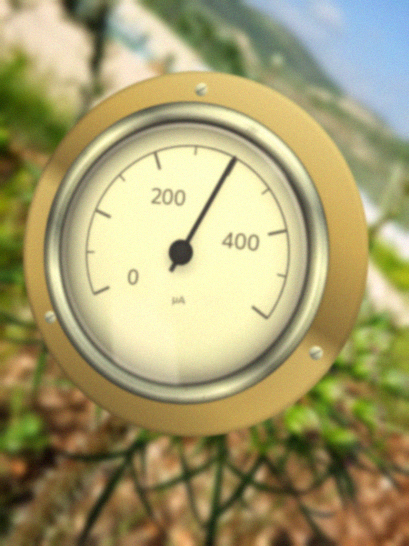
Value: 300 µA
